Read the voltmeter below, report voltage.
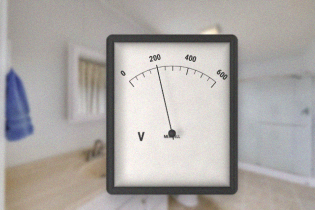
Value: 200 V
